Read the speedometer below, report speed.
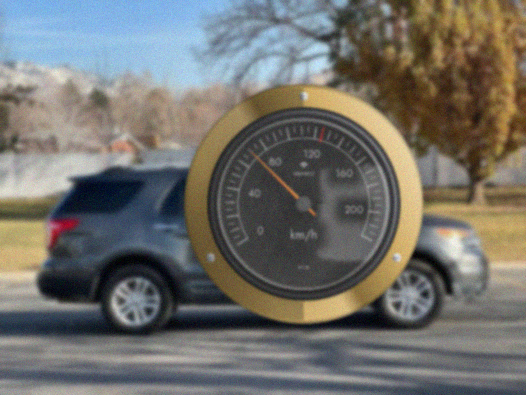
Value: 70 km/h
